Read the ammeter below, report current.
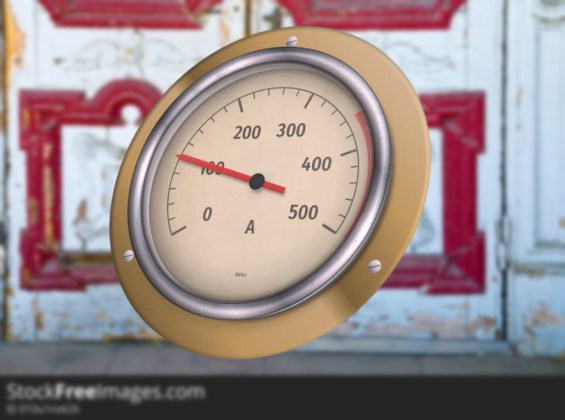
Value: 100 A
